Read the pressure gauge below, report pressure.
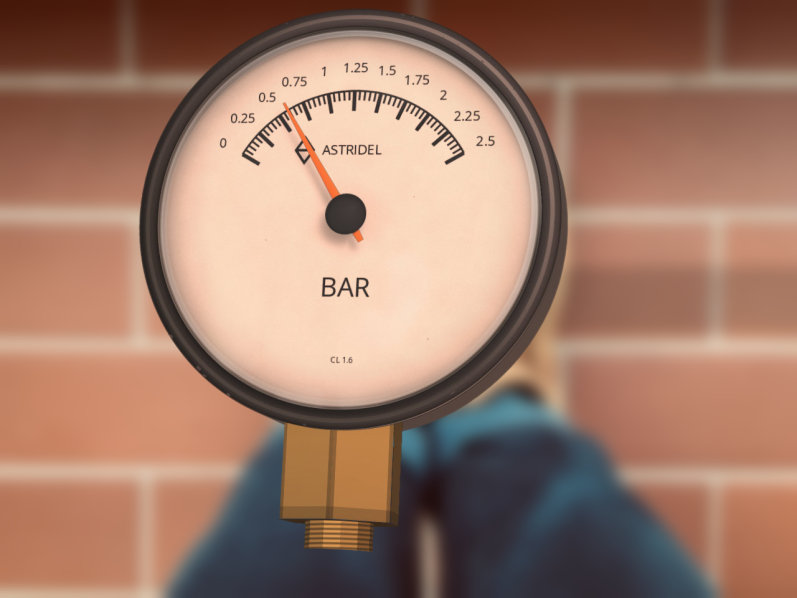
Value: 0.6 bar
